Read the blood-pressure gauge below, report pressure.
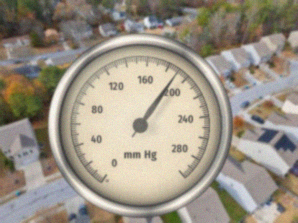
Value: 190 mmHg
